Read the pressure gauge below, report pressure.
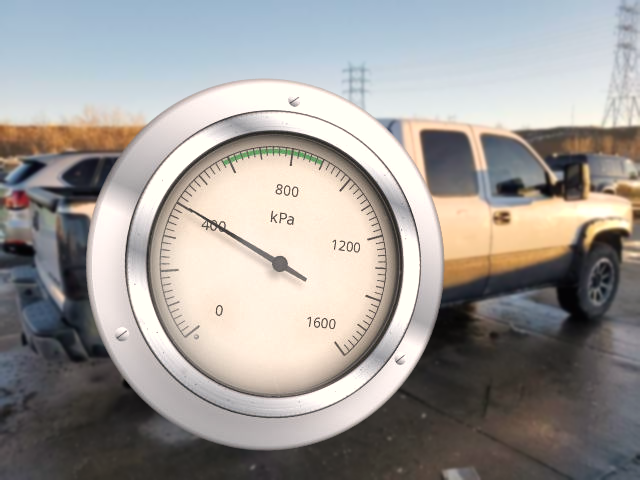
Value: 400 kPa
